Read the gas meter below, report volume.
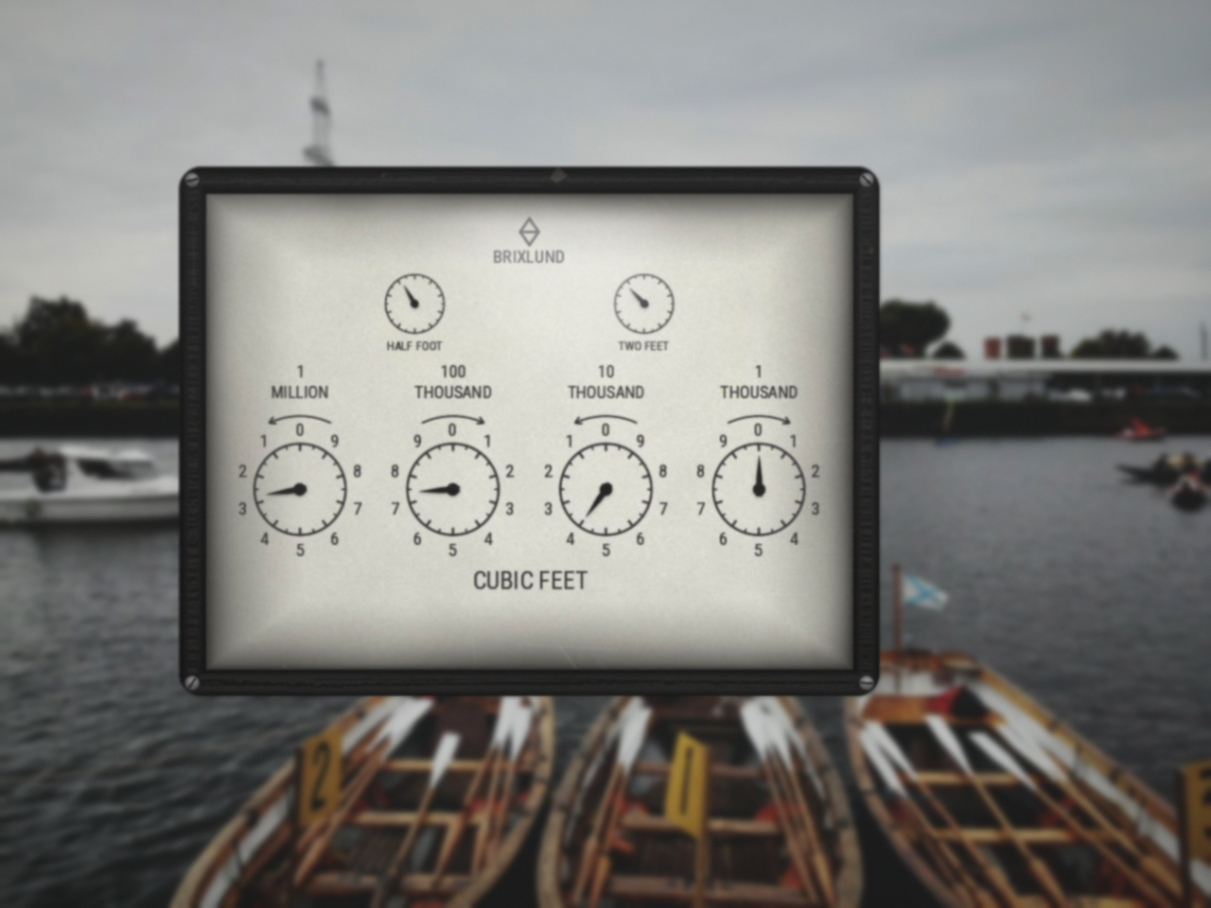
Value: 274000 ft³
